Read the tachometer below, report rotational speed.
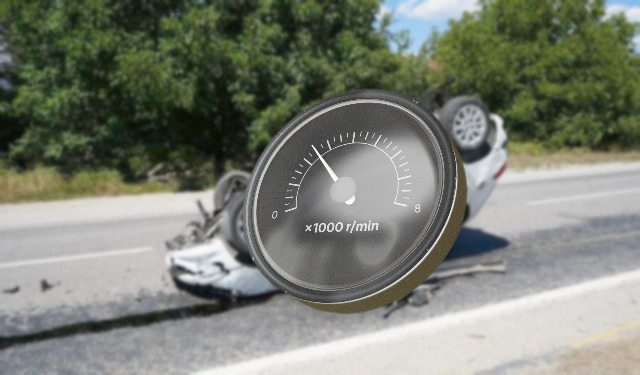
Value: 2500 rpm
